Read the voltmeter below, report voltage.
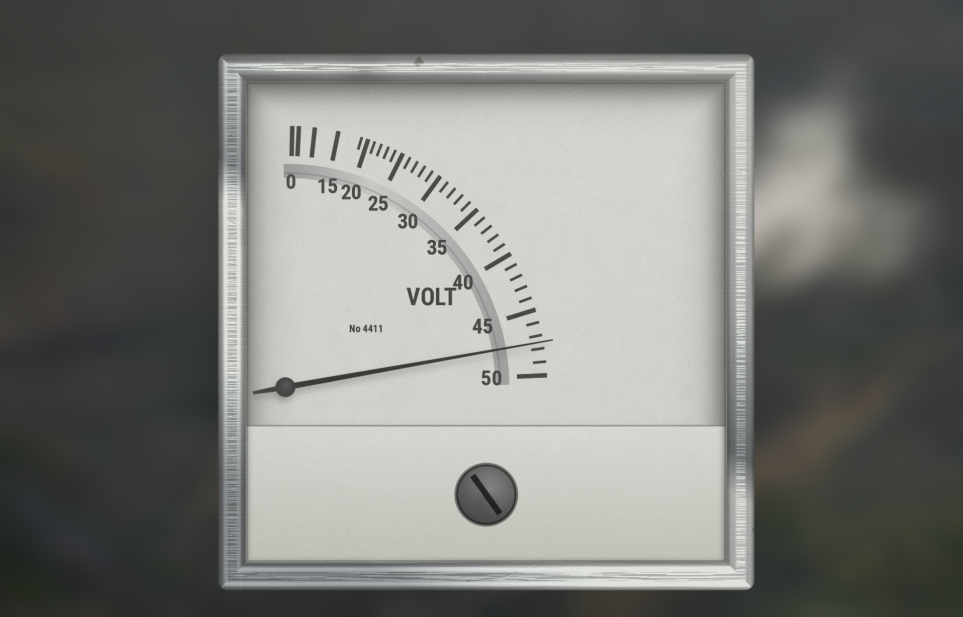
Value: 47.5 V
